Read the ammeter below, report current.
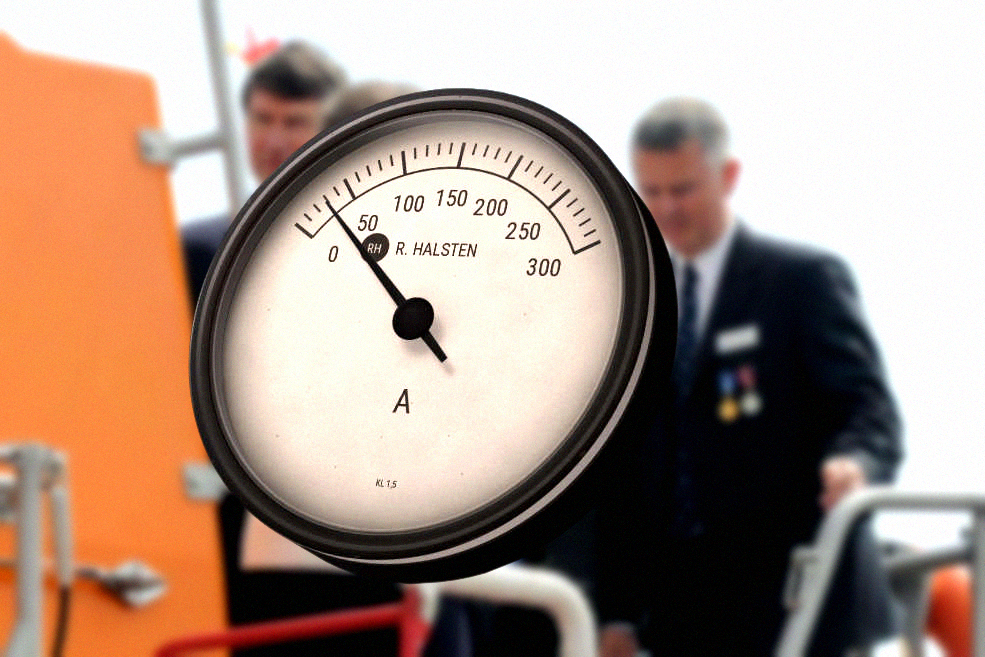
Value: 30 A
